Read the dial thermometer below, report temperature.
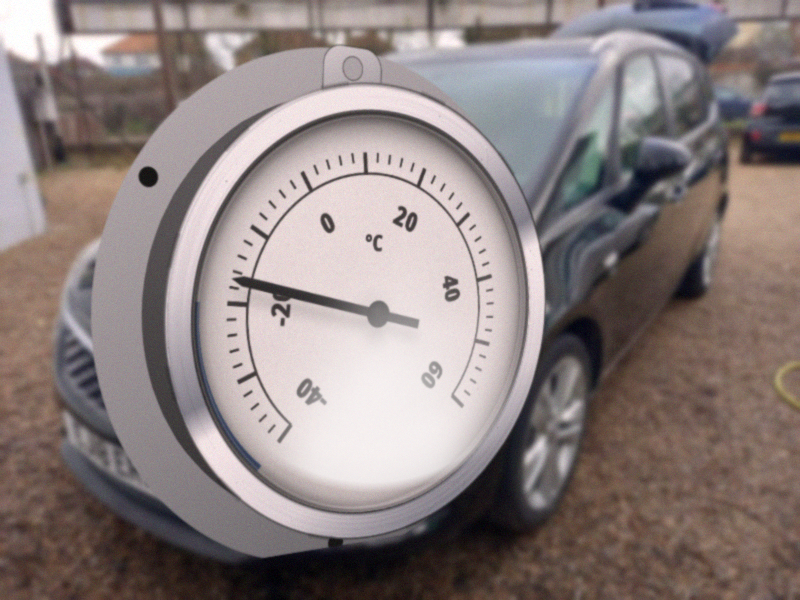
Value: -17 °C
